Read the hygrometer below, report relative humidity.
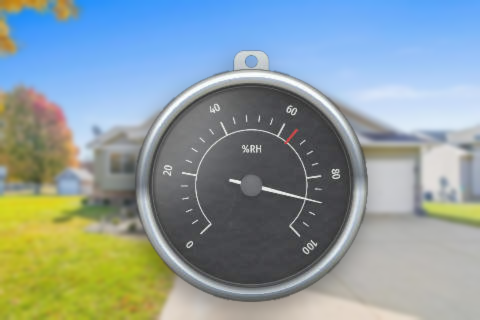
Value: 88 %
